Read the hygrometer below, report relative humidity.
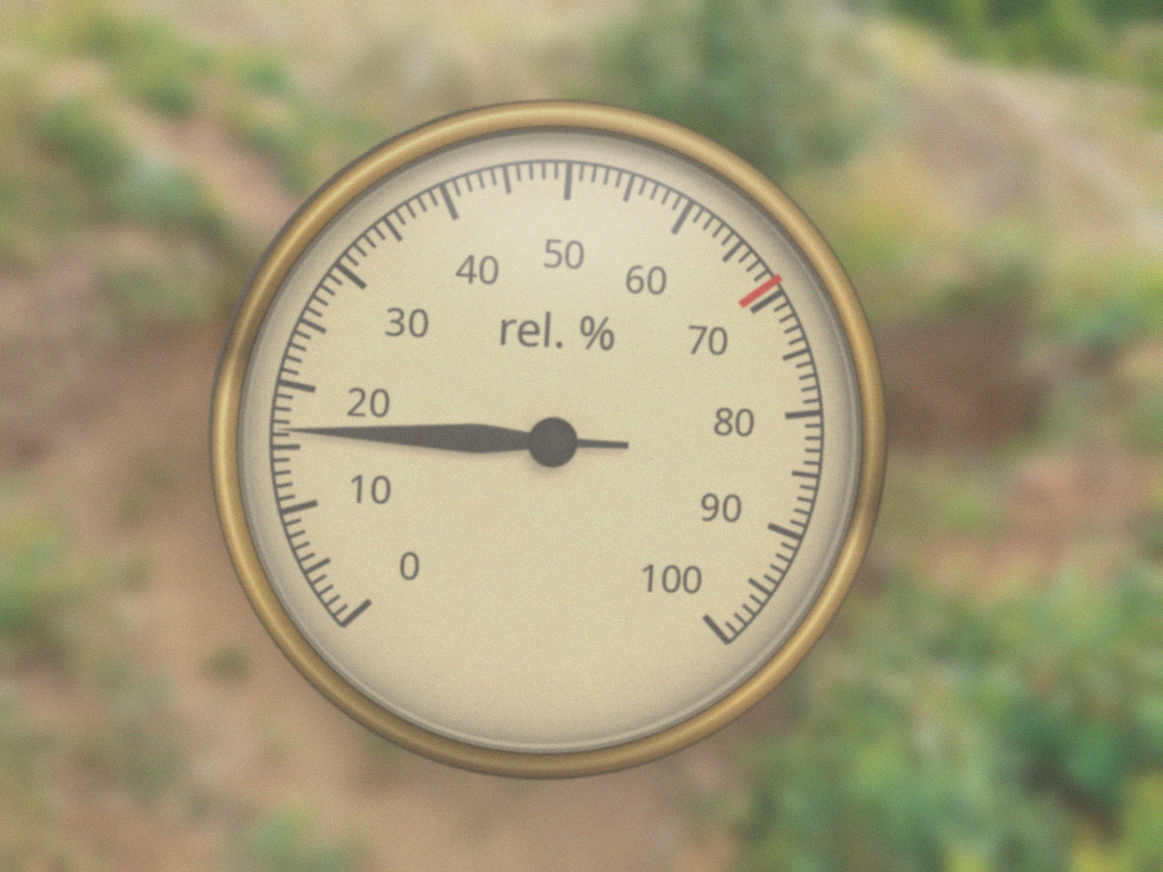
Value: 16.5 %
